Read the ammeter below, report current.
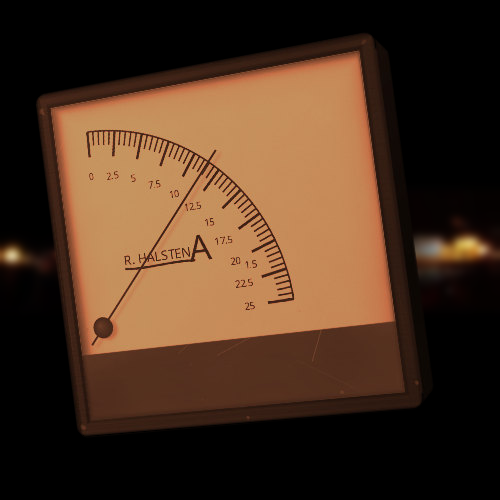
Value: 11.5 A
